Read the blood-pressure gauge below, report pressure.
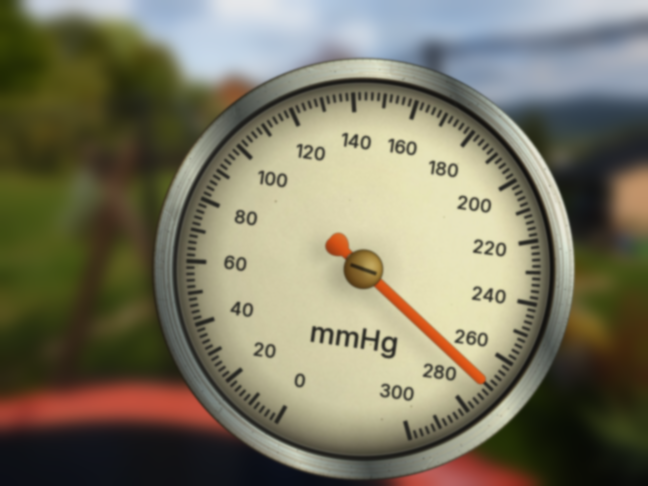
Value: 270 mmHg
